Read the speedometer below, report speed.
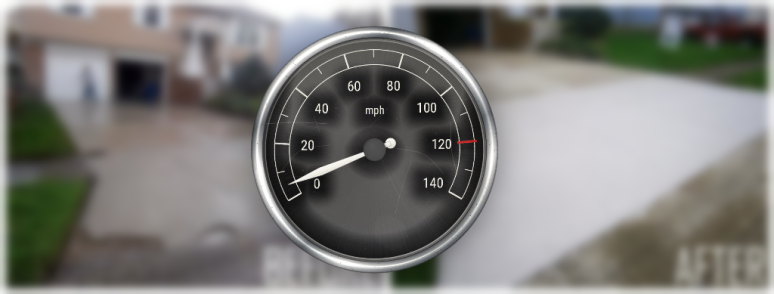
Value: 5 mph
